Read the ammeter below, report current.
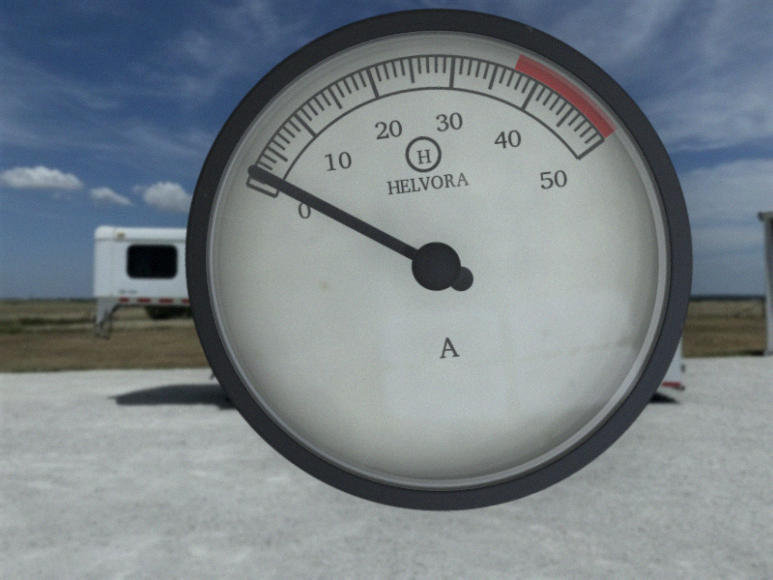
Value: 2 A
